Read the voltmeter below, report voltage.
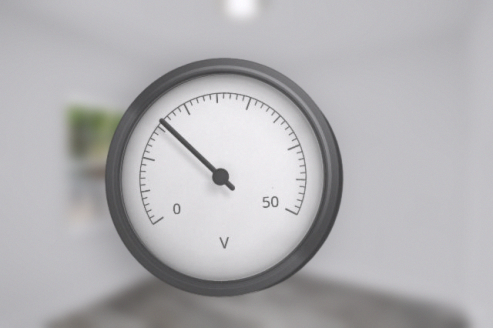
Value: 16 V
